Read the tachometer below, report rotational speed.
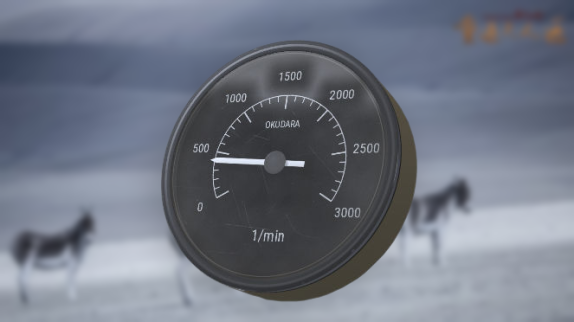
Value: 400 rpm
